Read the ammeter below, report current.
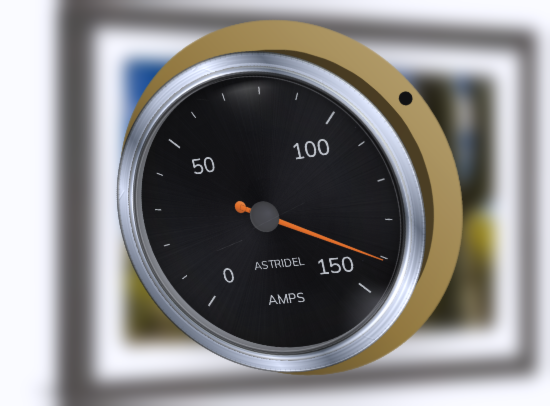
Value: 140 A
